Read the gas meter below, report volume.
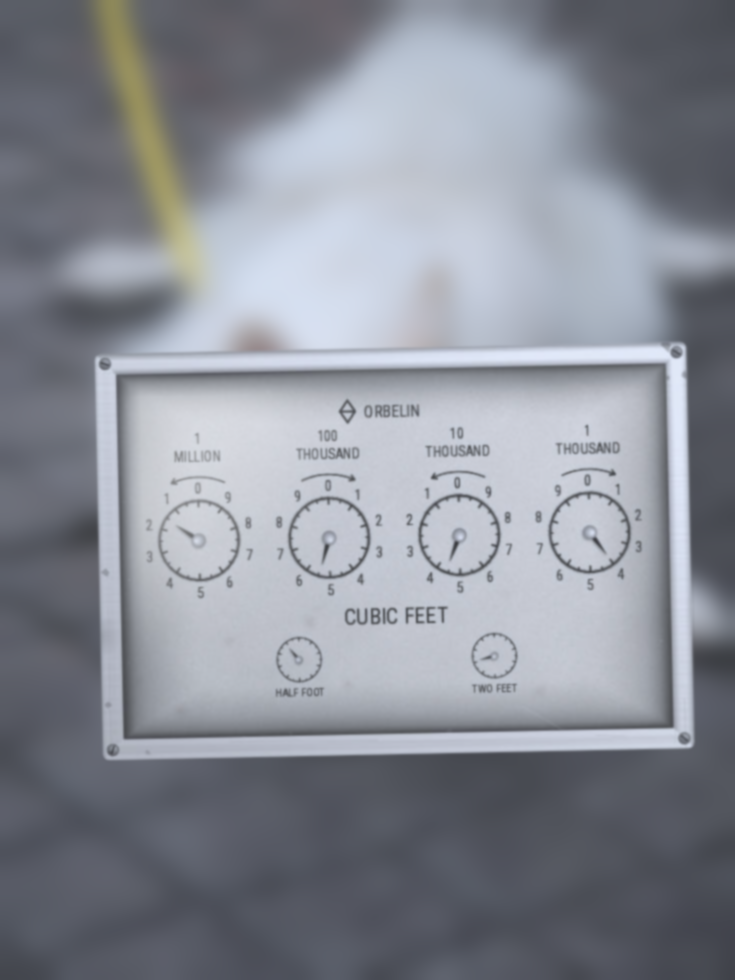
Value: 154400 ft³
